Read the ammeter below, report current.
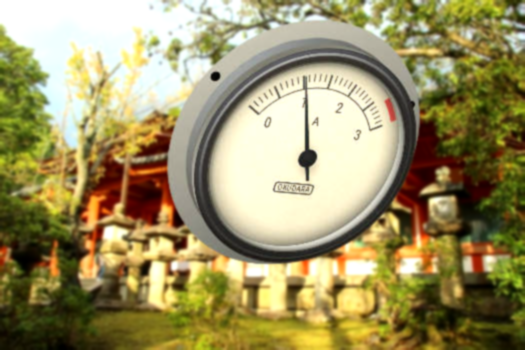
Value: 1 A
